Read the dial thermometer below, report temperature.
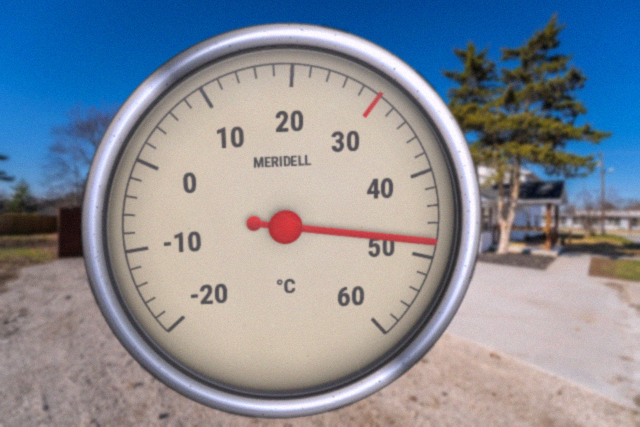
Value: 48 °C
